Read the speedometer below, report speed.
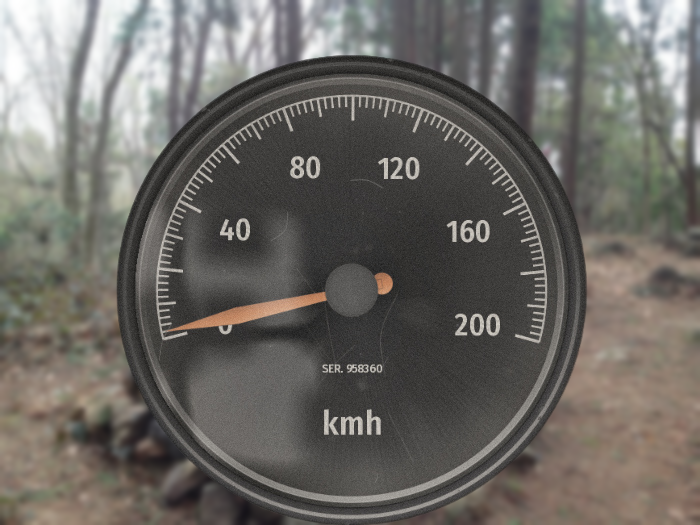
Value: 2 km/h
